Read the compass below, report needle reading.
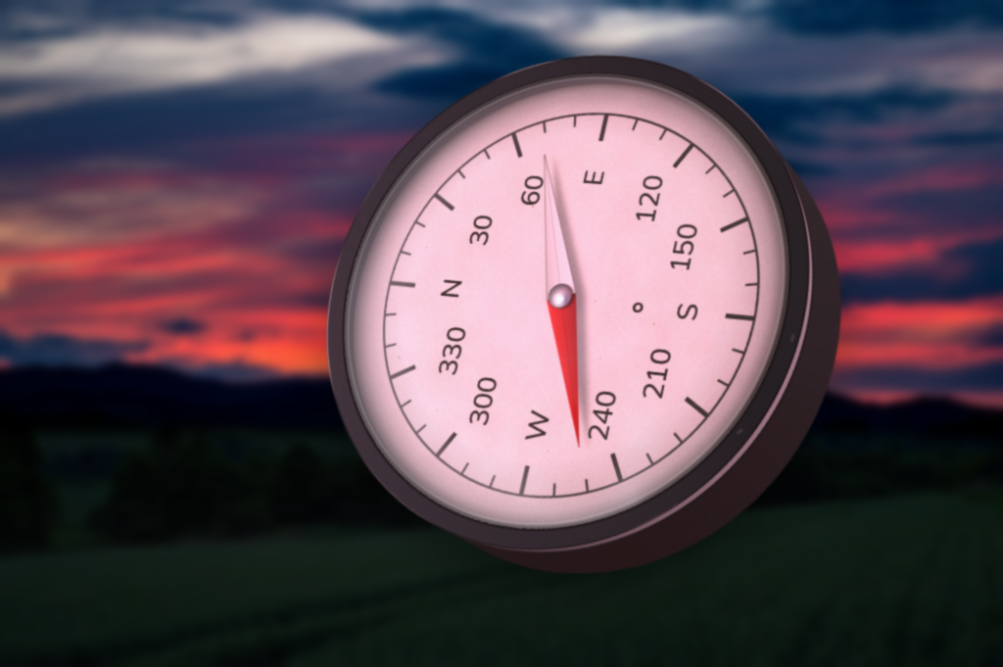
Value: 250 °
